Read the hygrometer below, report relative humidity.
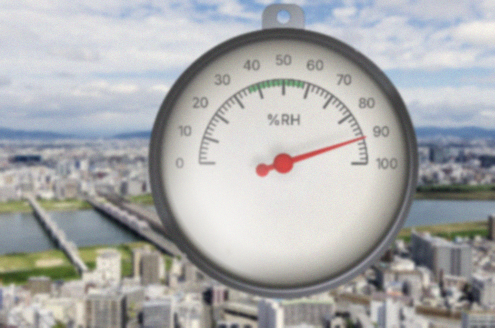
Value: 90 %
